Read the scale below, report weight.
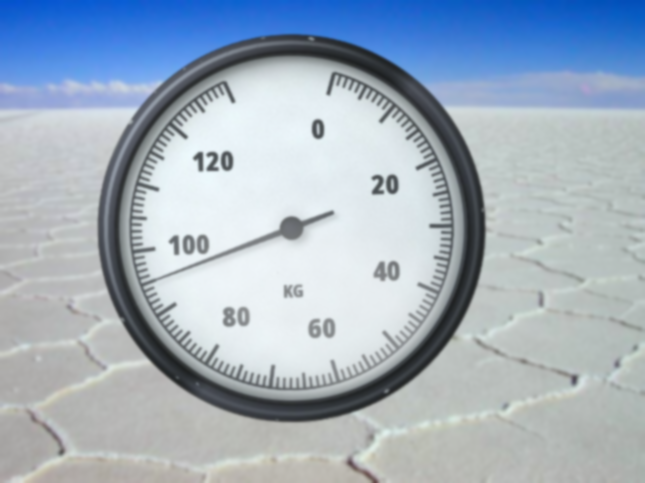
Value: 95 kg
